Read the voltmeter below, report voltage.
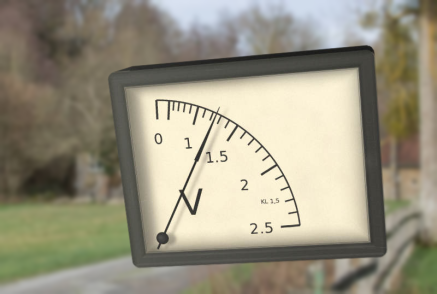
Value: 1.25 V
